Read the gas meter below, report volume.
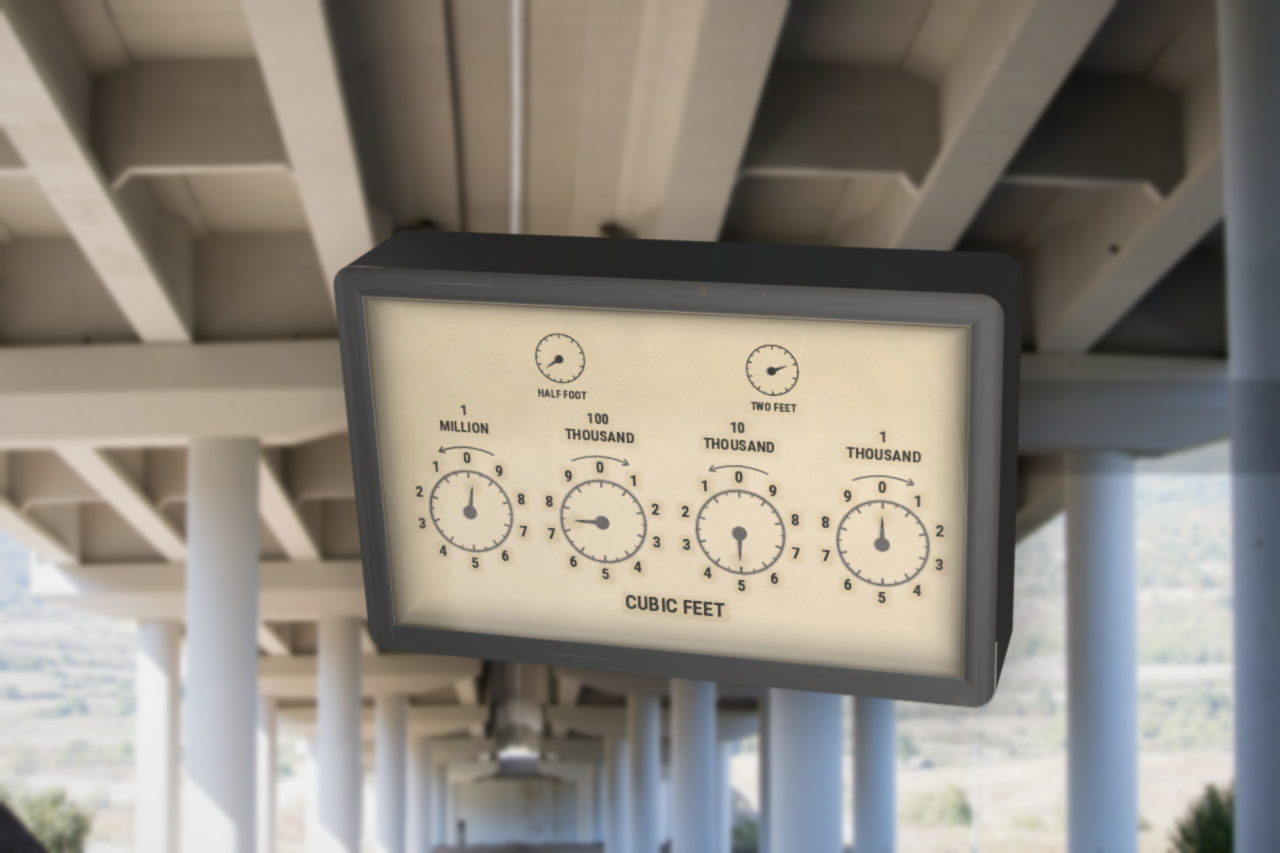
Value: 975000 ft³
